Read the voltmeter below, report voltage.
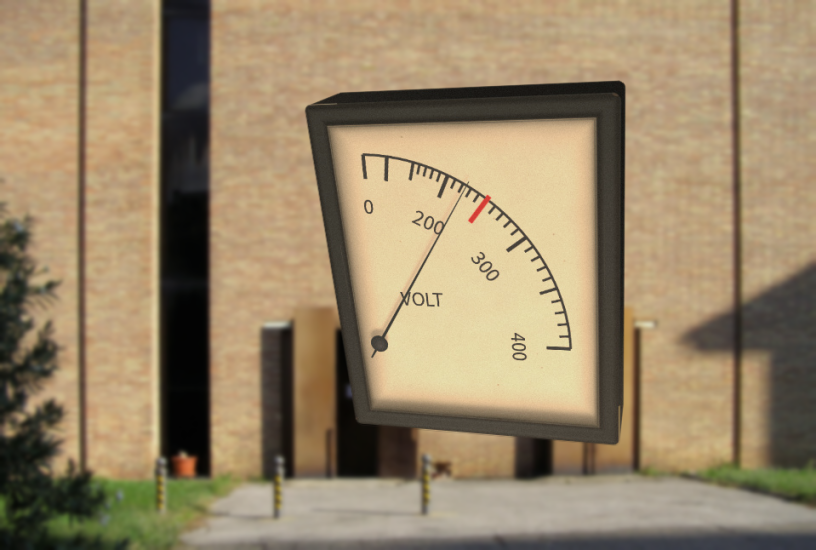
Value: 225 V
